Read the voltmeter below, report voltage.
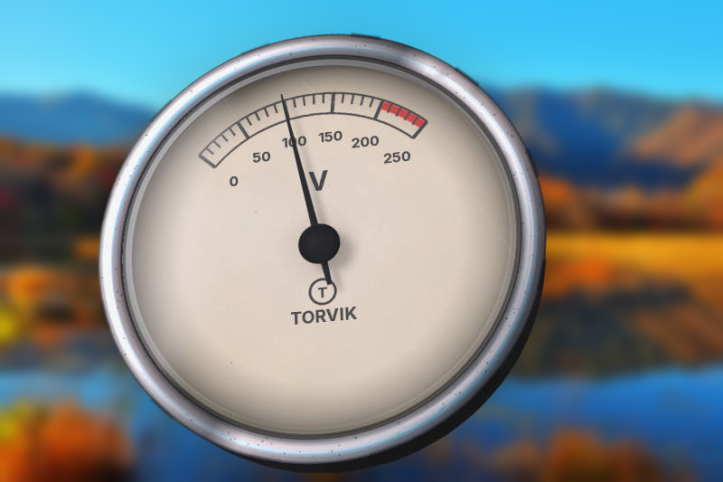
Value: 100 V
